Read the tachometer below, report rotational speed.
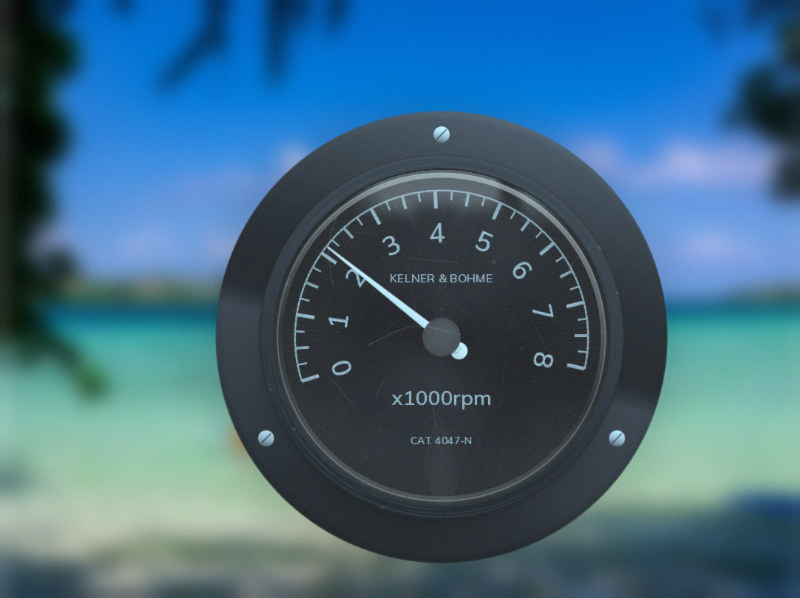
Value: 2125 rpm
